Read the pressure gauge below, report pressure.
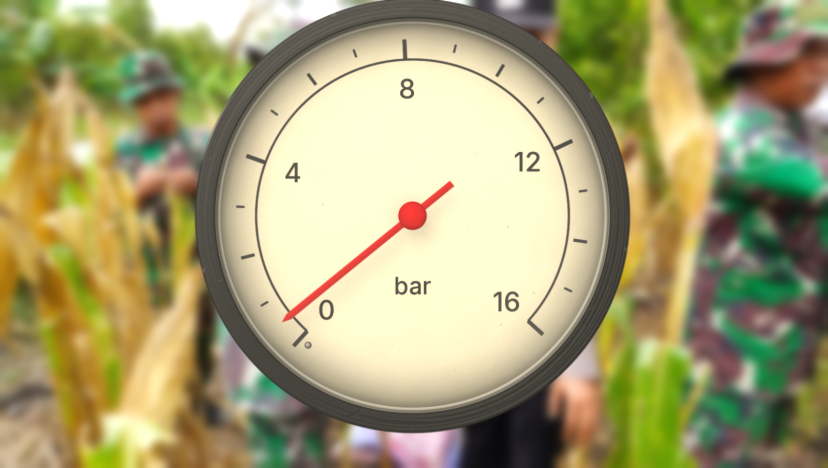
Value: 0.5 bar
